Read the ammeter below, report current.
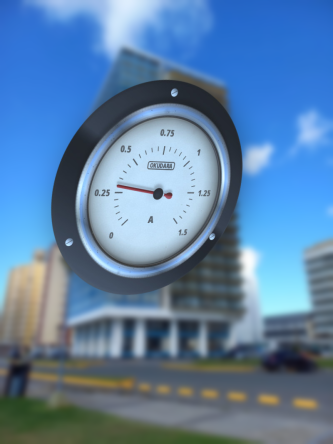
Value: 0.3 A
